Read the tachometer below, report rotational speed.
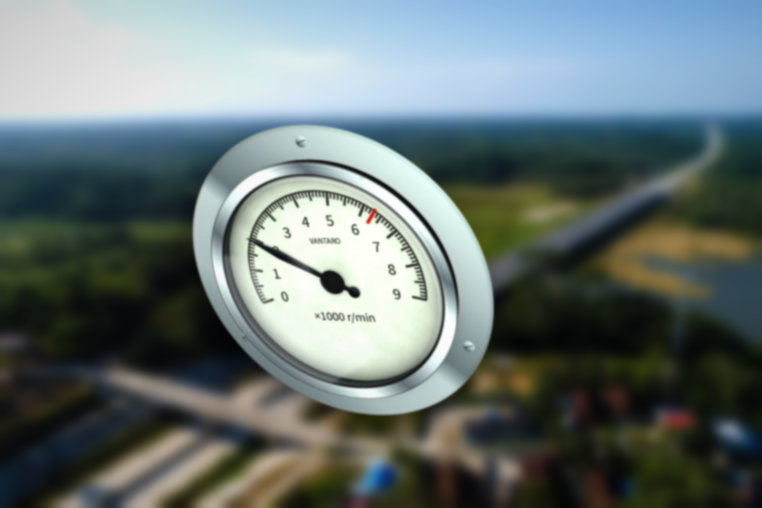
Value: 2000 rpm
